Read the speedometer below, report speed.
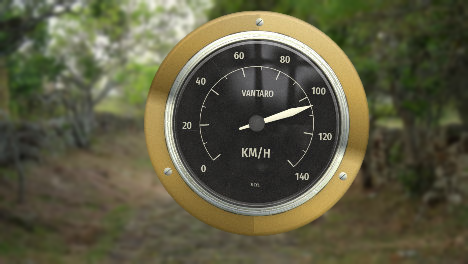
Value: 105 km/h
